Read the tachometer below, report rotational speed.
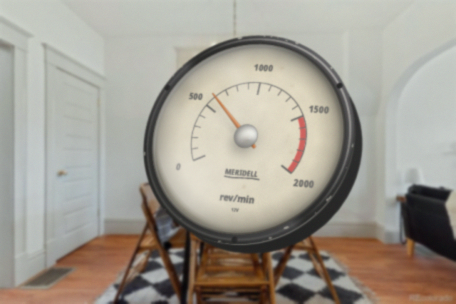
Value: 600 rpm
